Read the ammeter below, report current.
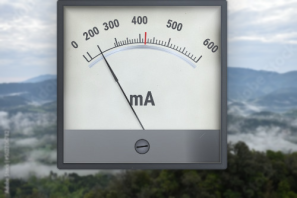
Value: 200 mA
